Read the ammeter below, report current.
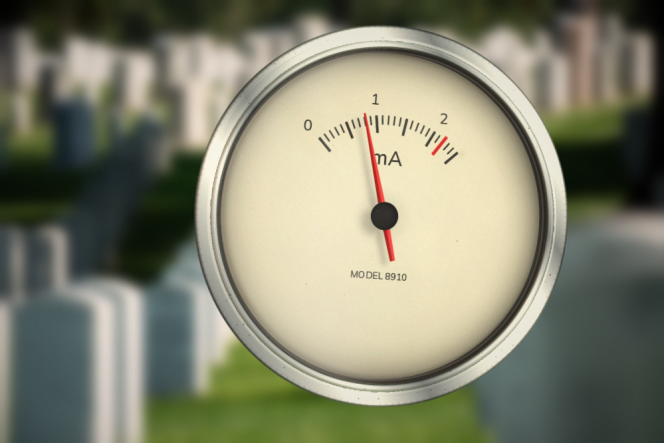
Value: 0.8 mA
